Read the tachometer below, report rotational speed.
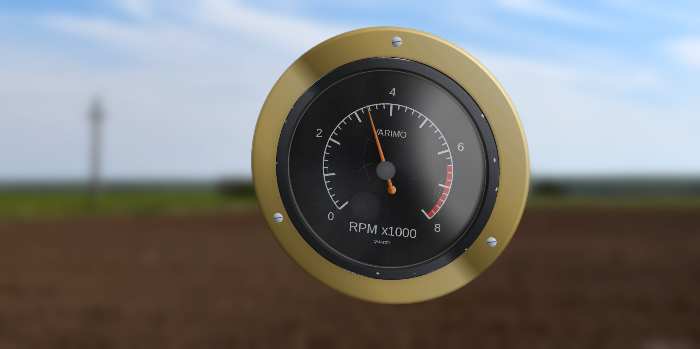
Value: 3400 rpm
